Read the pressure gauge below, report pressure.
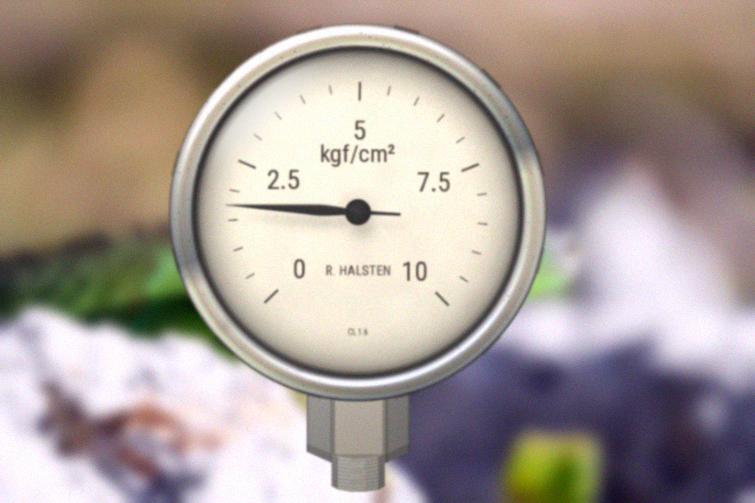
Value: 1.75 kg/cm²
